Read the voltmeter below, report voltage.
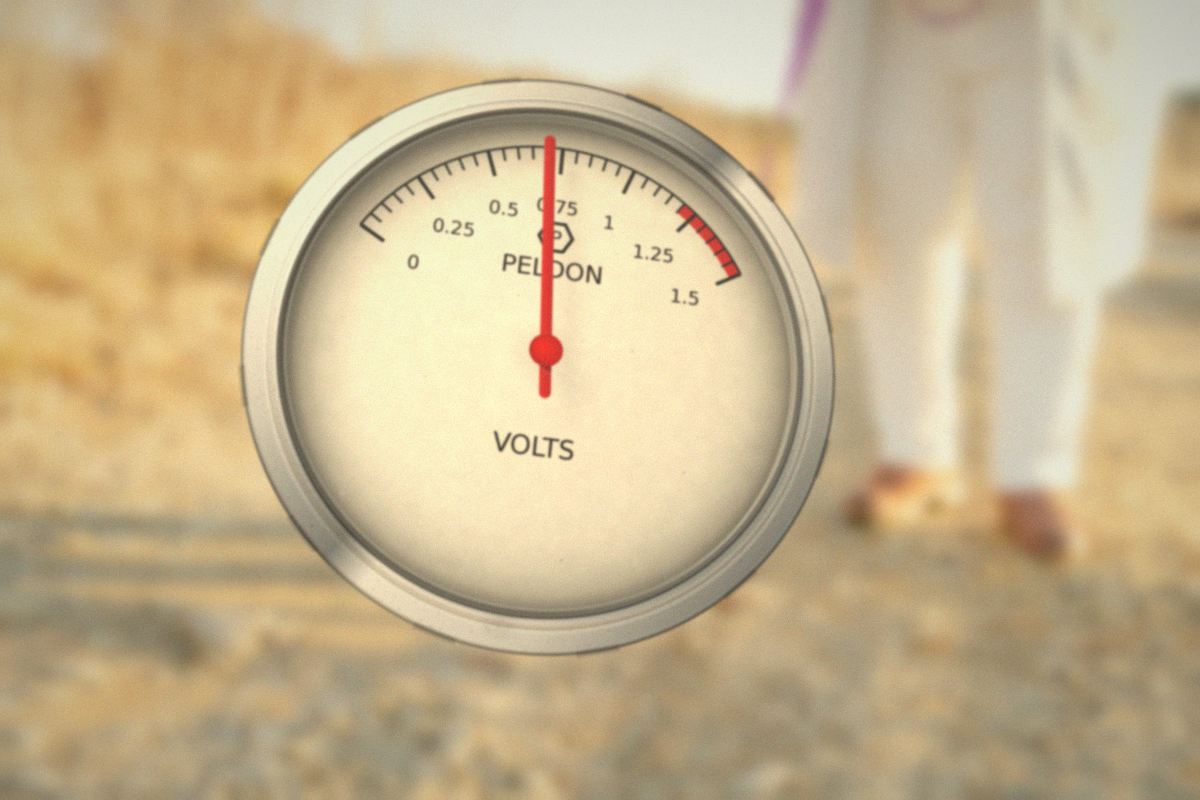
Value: 0.7 V
